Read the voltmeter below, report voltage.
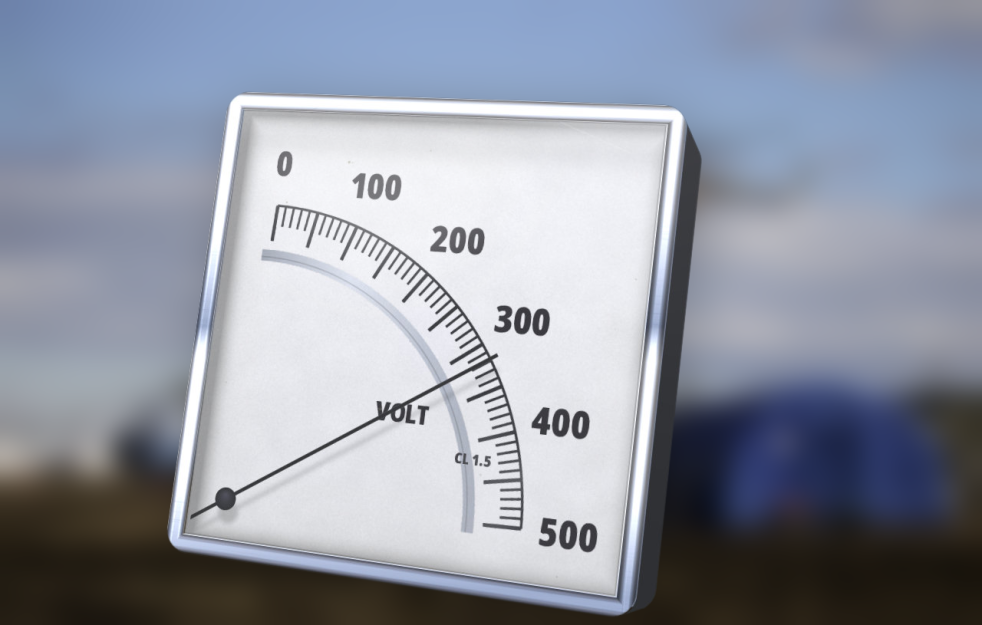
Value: 320 V
